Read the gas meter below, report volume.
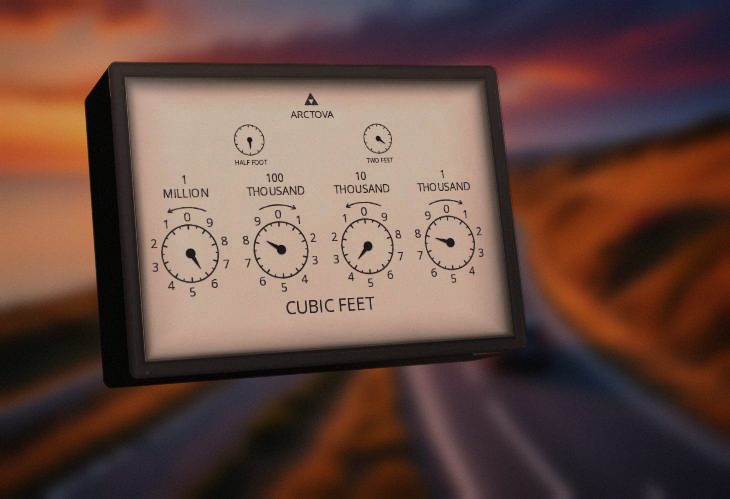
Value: 583800 ft³
